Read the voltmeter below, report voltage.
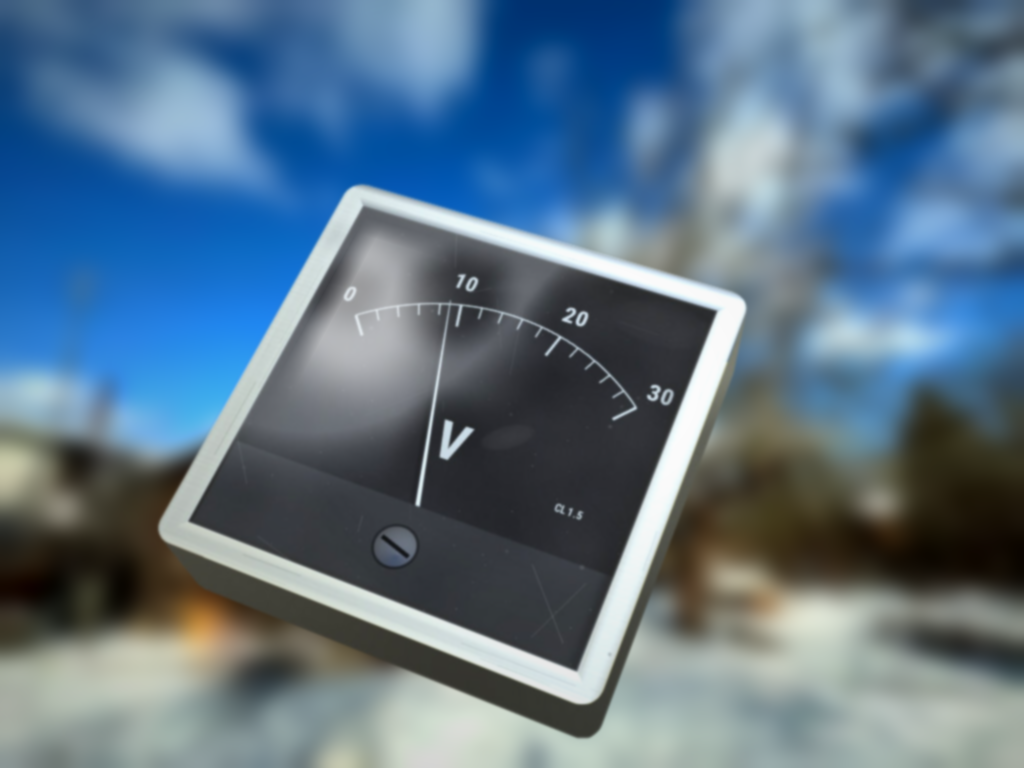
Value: 9 V
